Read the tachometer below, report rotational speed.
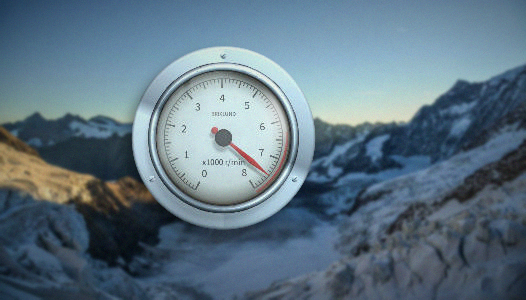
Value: 7500 rpm
